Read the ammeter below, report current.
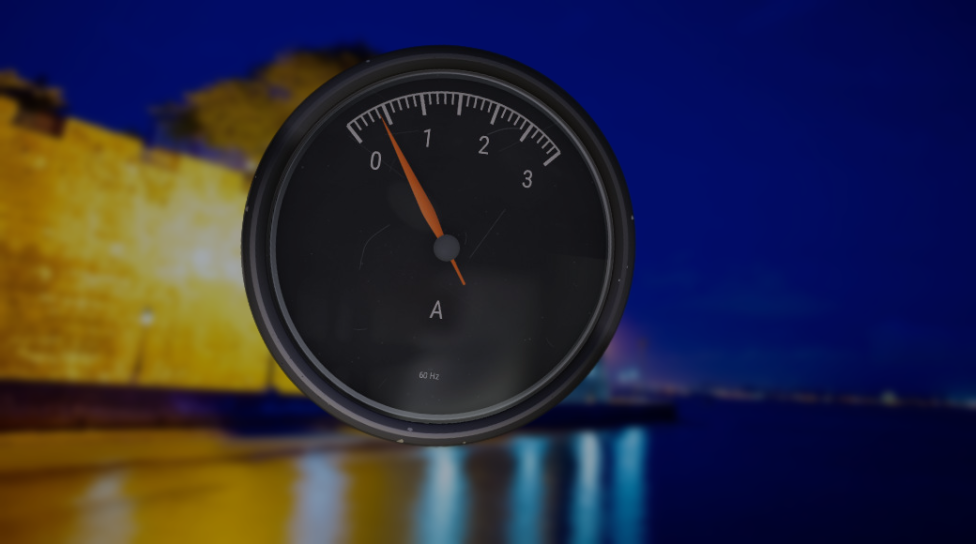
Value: 0.4 A
